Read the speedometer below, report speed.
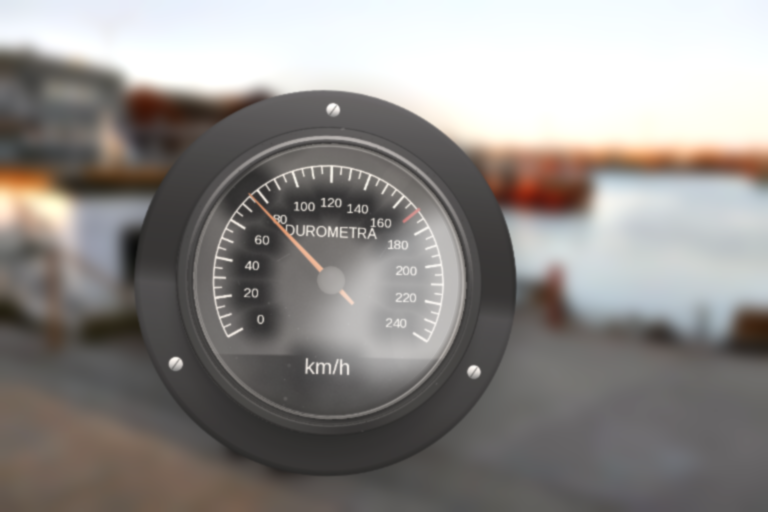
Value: 75 km/h
